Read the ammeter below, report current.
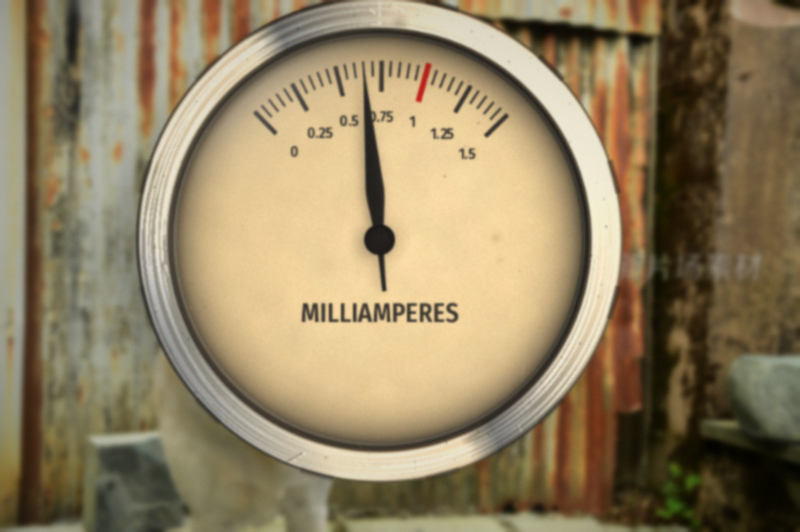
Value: 0.65 mA
